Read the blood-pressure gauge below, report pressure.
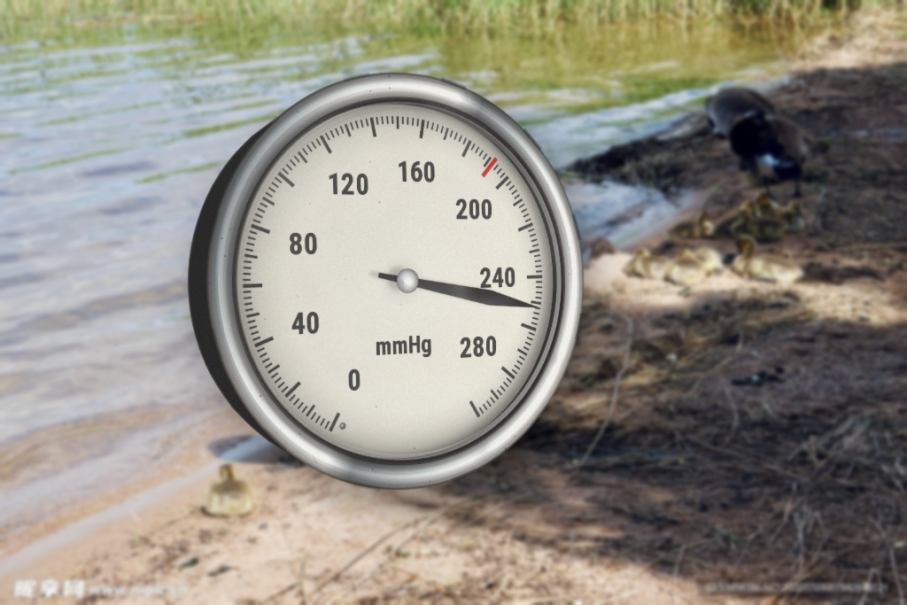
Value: 252 mmHg
